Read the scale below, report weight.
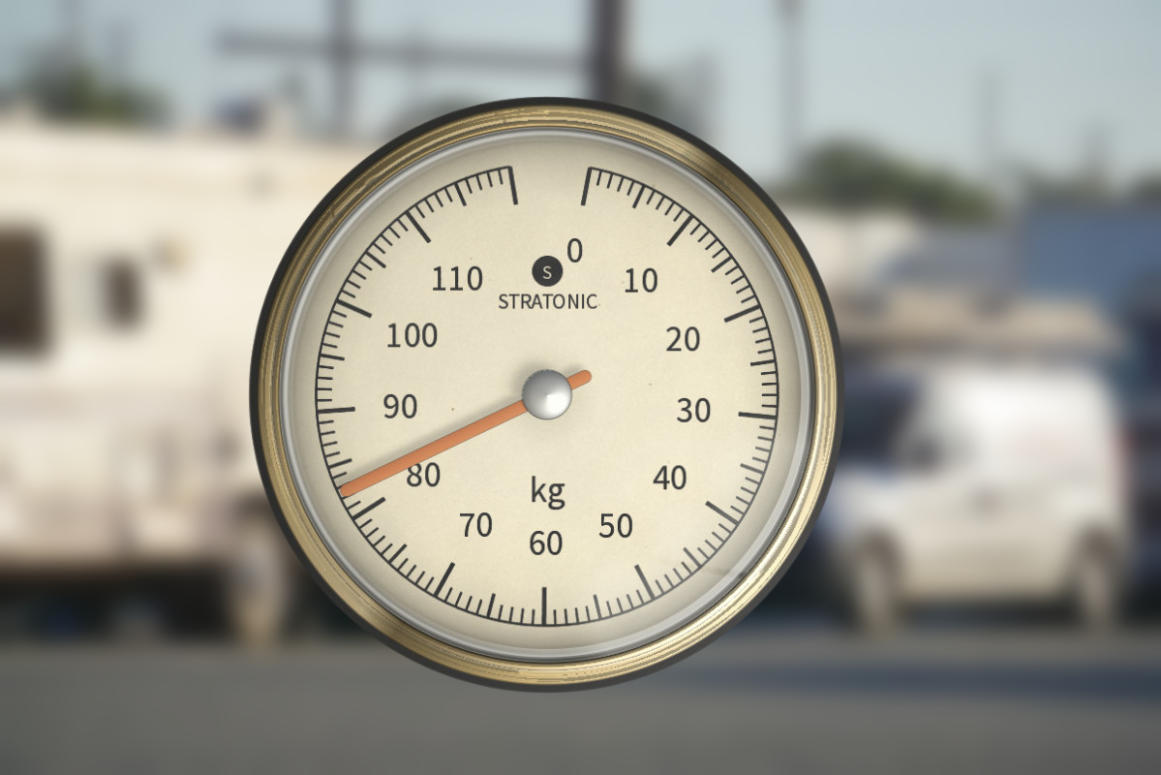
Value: 82.5 kg
